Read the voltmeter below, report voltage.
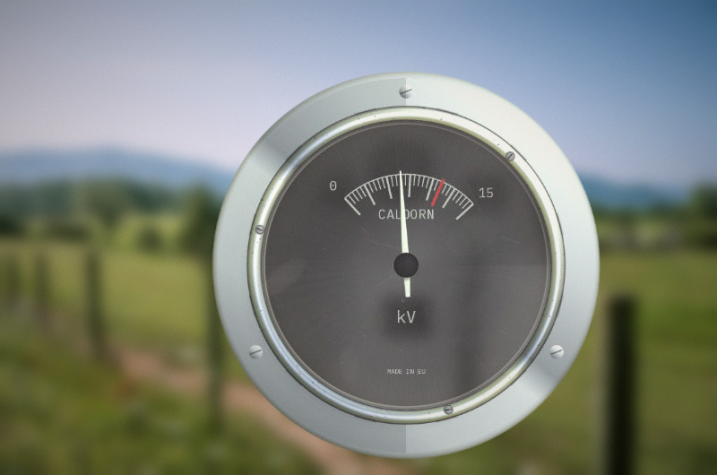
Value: 6.5 kV
